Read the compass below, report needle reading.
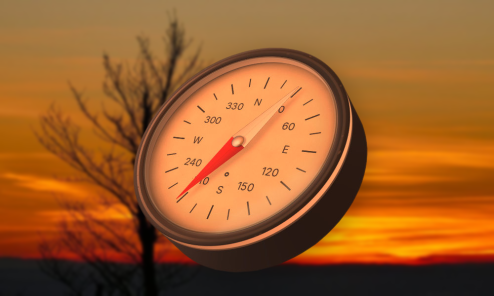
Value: 210 °
